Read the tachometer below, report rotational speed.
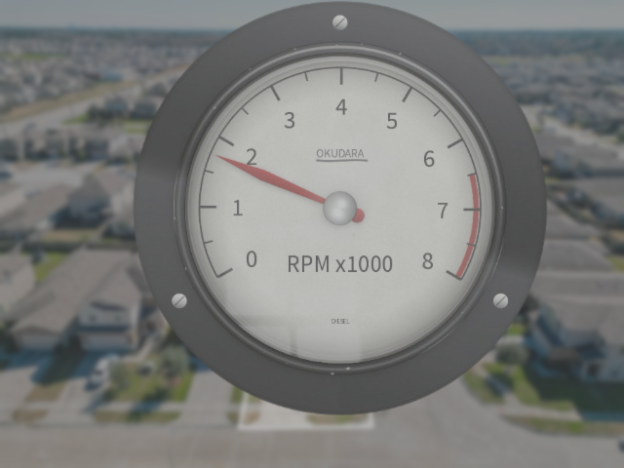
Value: 1750 rpm
